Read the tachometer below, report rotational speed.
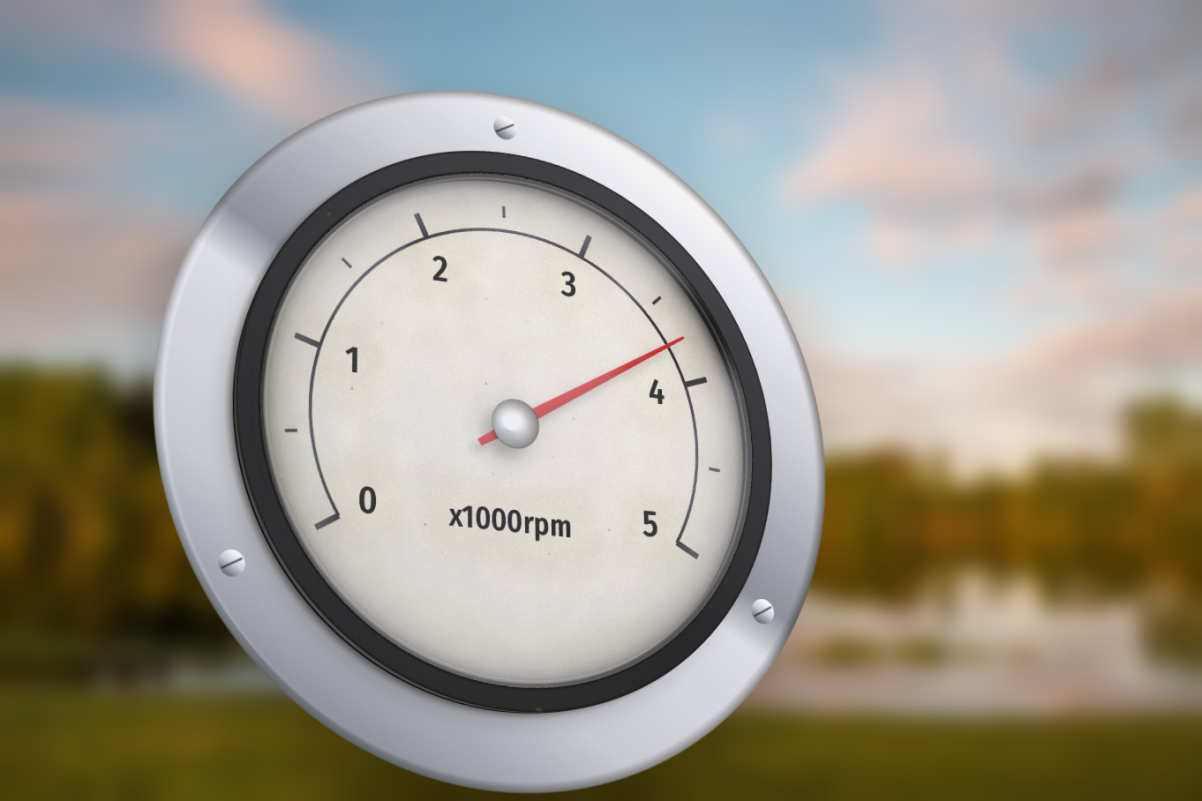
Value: 3750 rpm
